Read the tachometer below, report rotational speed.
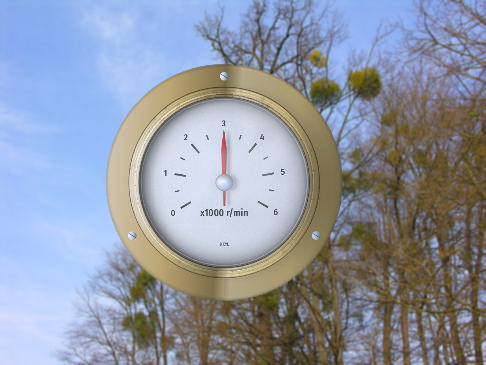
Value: 3000 rpm
